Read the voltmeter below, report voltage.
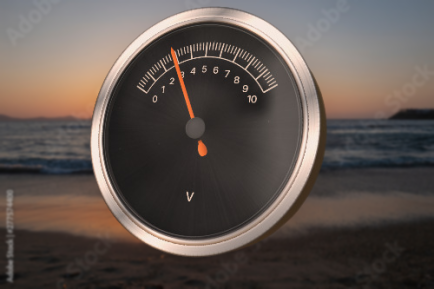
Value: 3 V
